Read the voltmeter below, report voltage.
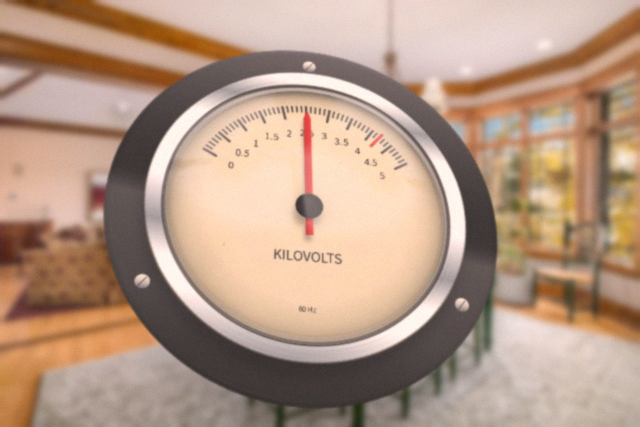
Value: 2.5 kV
